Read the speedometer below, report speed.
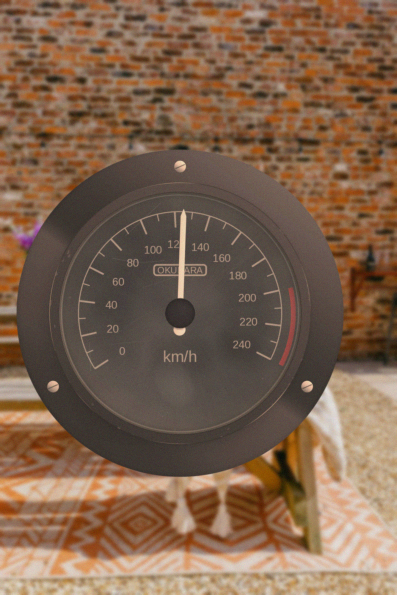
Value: 125 km/h
